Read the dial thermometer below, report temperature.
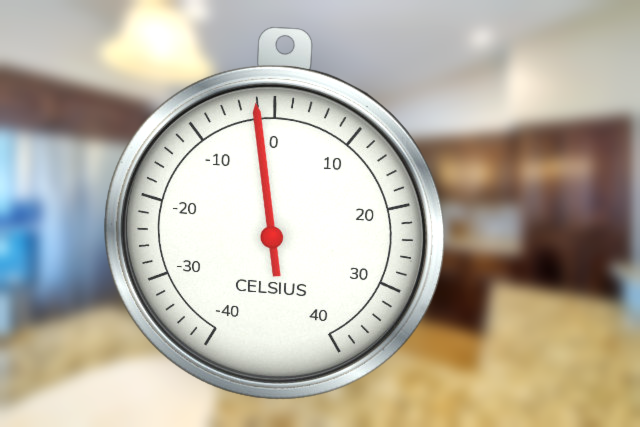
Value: -2 °C
